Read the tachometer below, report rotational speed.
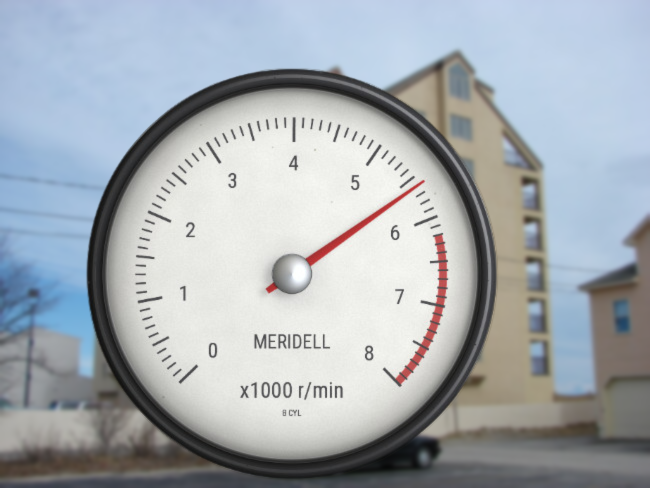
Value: 5600 rpm
